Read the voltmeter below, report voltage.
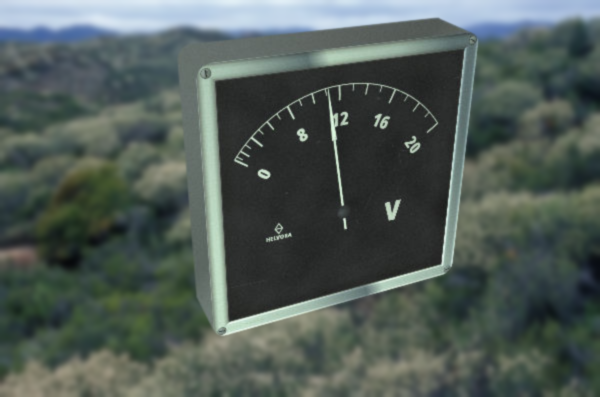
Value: 11 V
